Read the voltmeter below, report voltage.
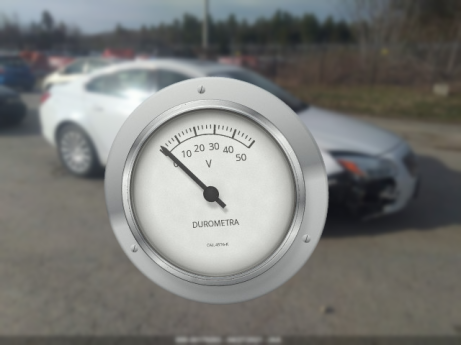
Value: 2 V
